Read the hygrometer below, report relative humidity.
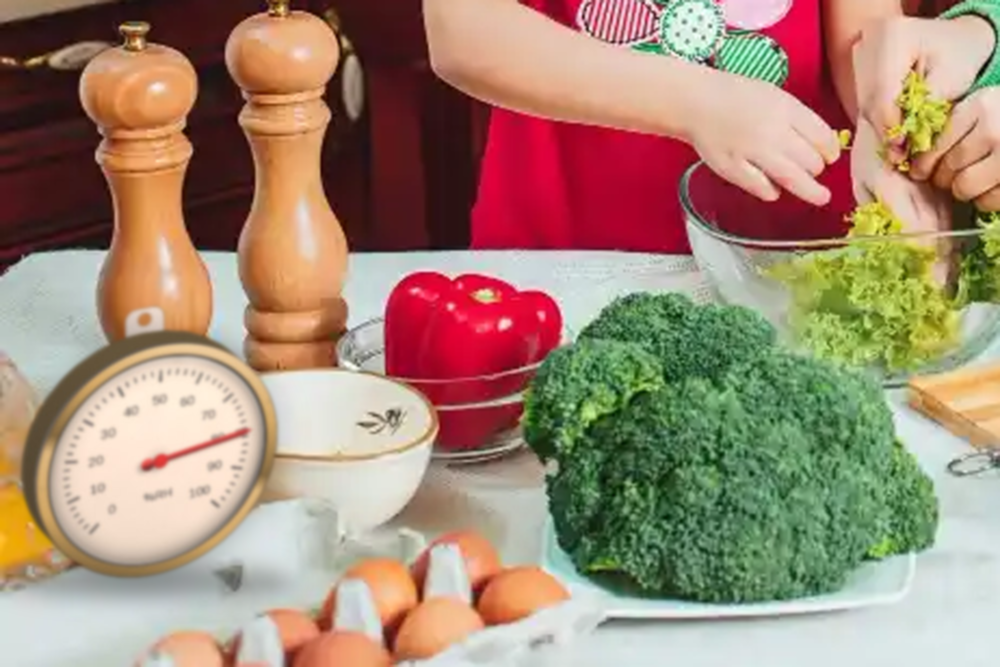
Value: 80 %
